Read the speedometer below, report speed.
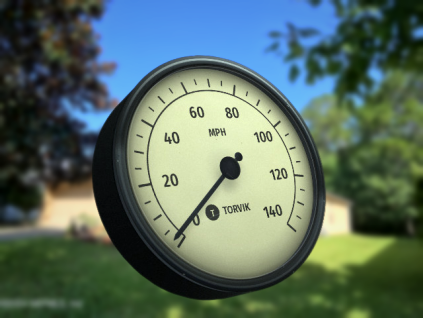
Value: 2.5 mph
